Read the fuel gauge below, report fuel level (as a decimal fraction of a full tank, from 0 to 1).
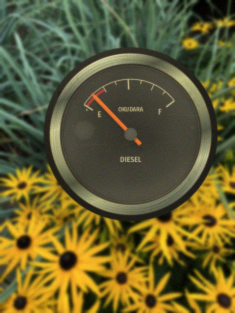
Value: 0.125
